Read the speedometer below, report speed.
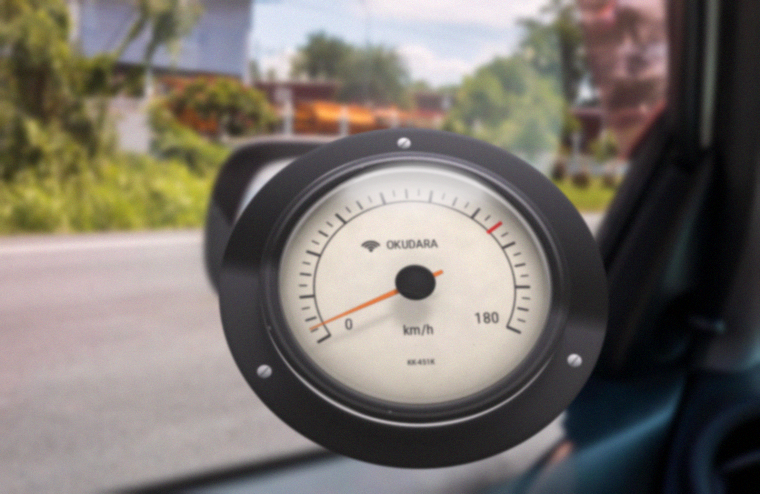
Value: 5 km/h
